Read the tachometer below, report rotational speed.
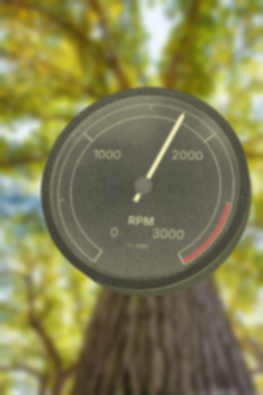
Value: 1750 rpm
